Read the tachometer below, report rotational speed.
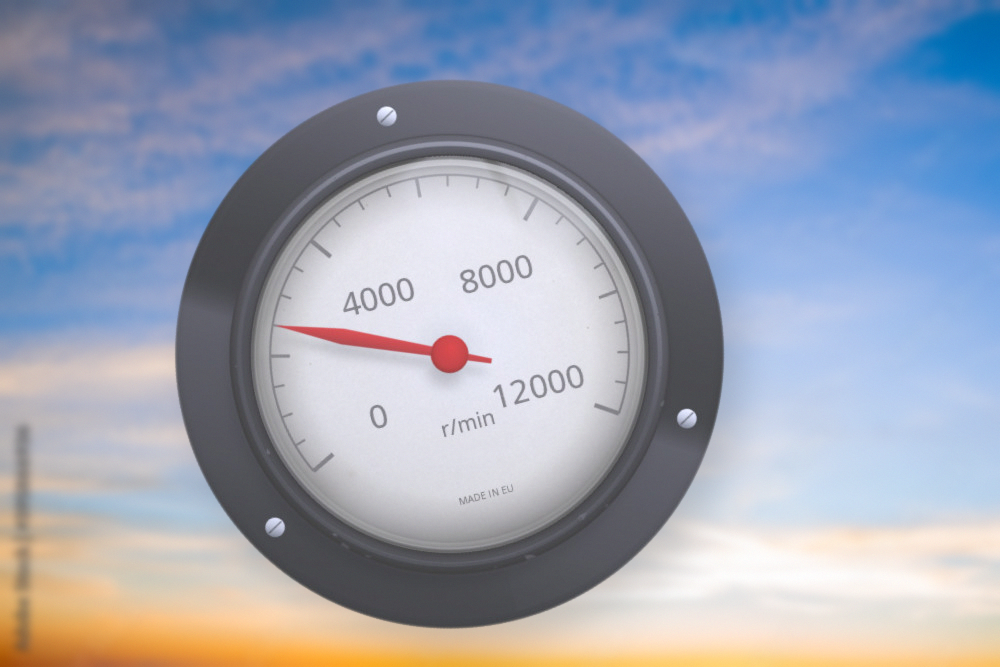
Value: 2500 rpm
